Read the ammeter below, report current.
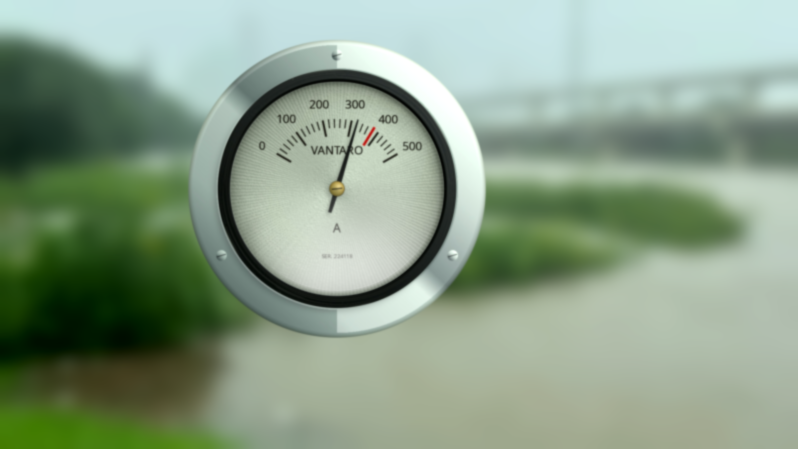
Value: 320 A
